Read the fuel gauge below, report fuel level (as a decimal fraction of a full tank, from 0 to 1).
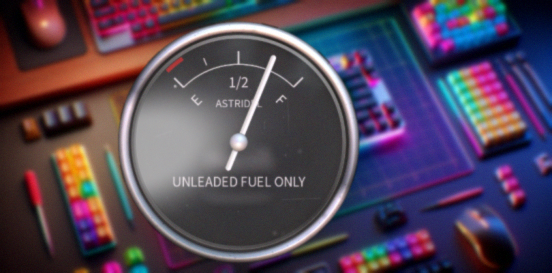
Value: 0.75
